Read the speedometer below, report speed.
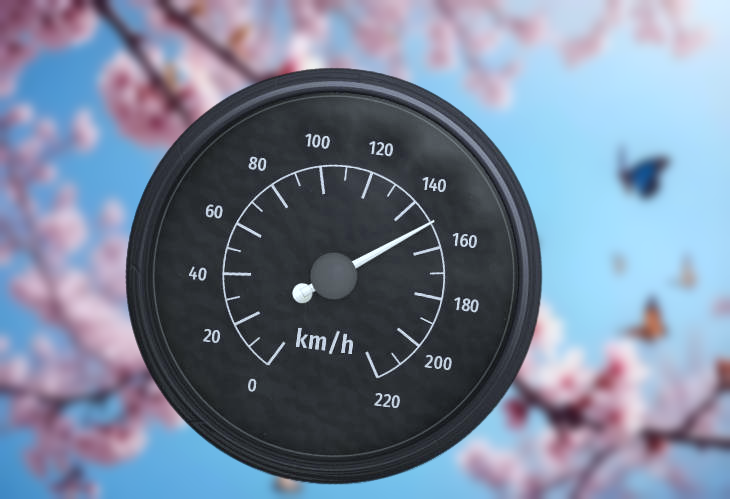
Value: 150 km/h
